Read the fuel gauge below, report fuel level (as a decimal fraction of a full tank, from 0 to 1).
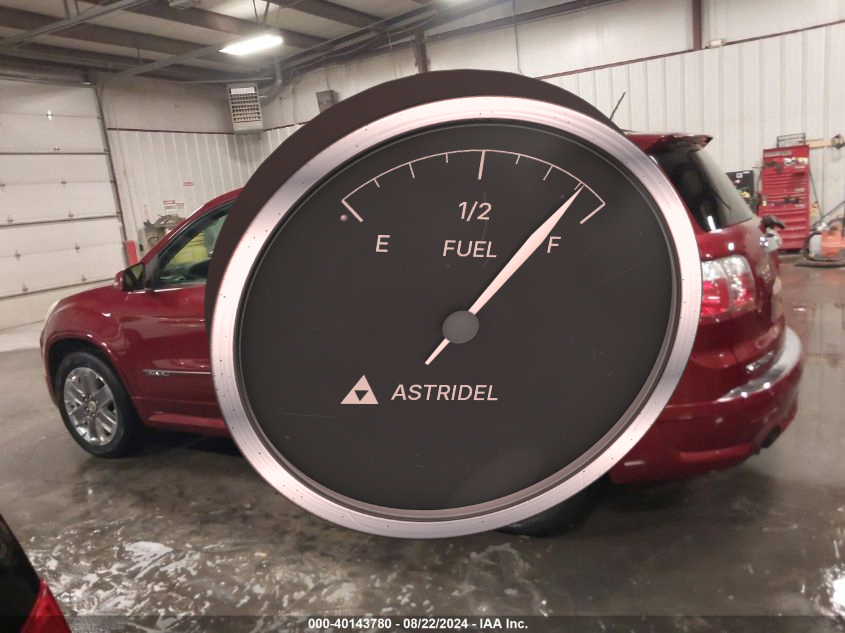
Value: 0.875
